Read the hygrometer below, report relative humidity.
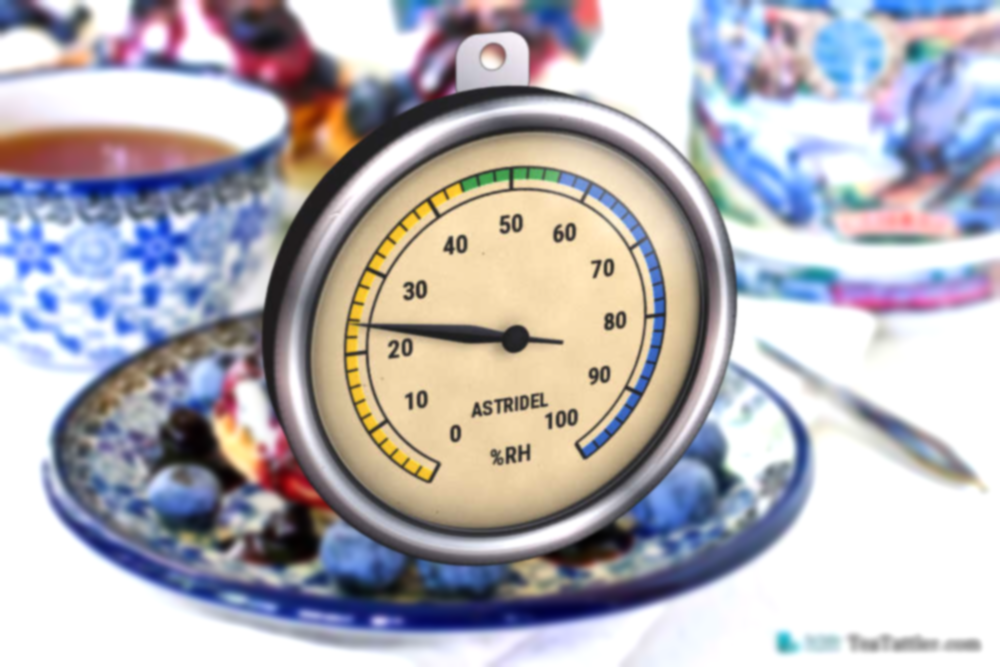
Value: 24 %
